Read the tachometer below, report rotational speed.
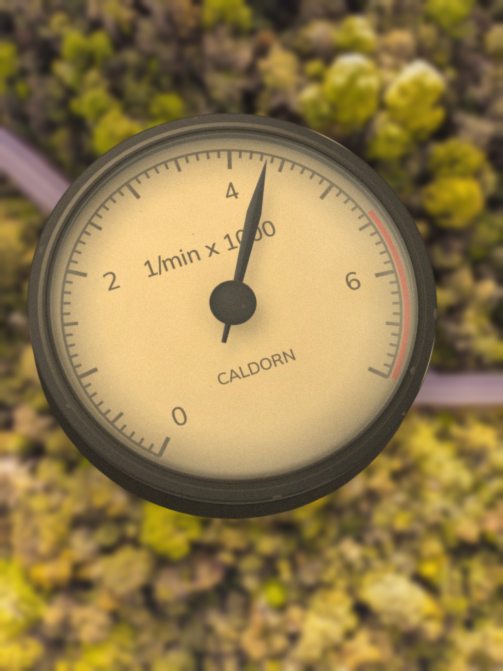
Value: 4350 rpm
